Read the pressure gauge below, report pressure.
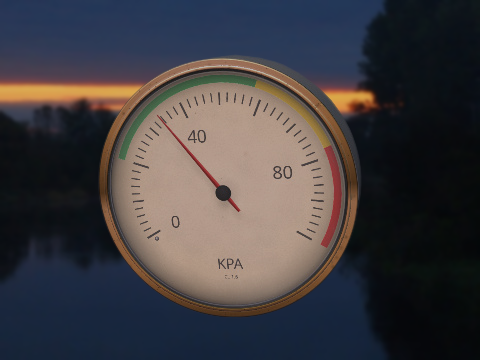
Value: 34 kPa
